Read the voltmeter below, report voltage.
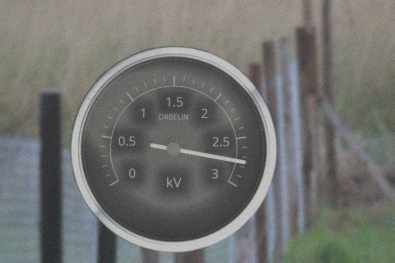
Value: 2.75 kV
